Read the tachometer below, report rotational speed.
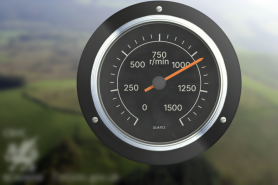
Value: 1050 rpm
